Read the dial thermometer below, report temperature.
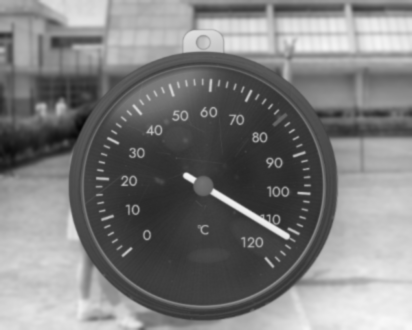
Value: 112 °C
